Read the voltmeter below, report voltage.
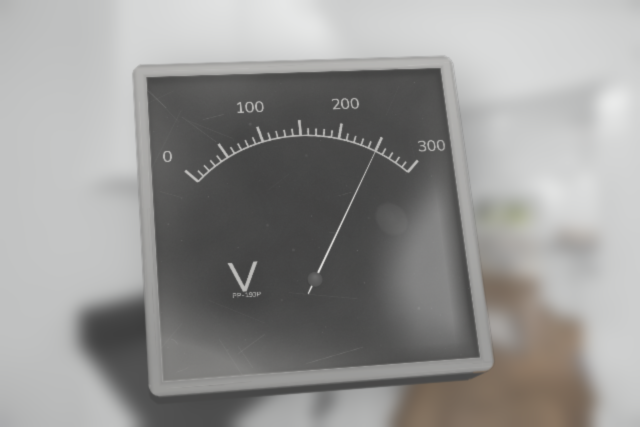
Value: 250 V
